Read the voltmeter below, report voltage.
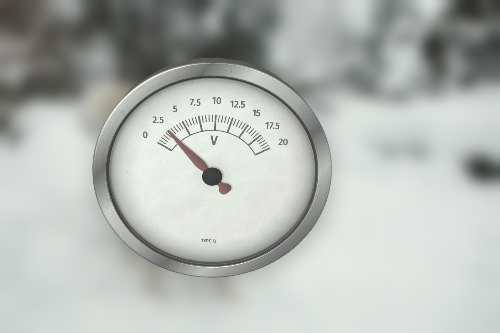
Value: 2.5 V
